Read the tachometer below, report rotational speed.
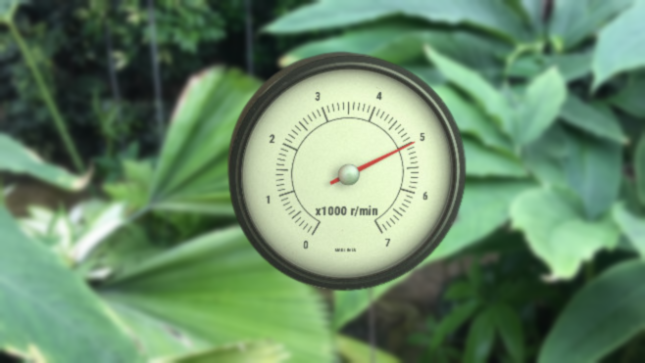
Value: 5000 rpm
